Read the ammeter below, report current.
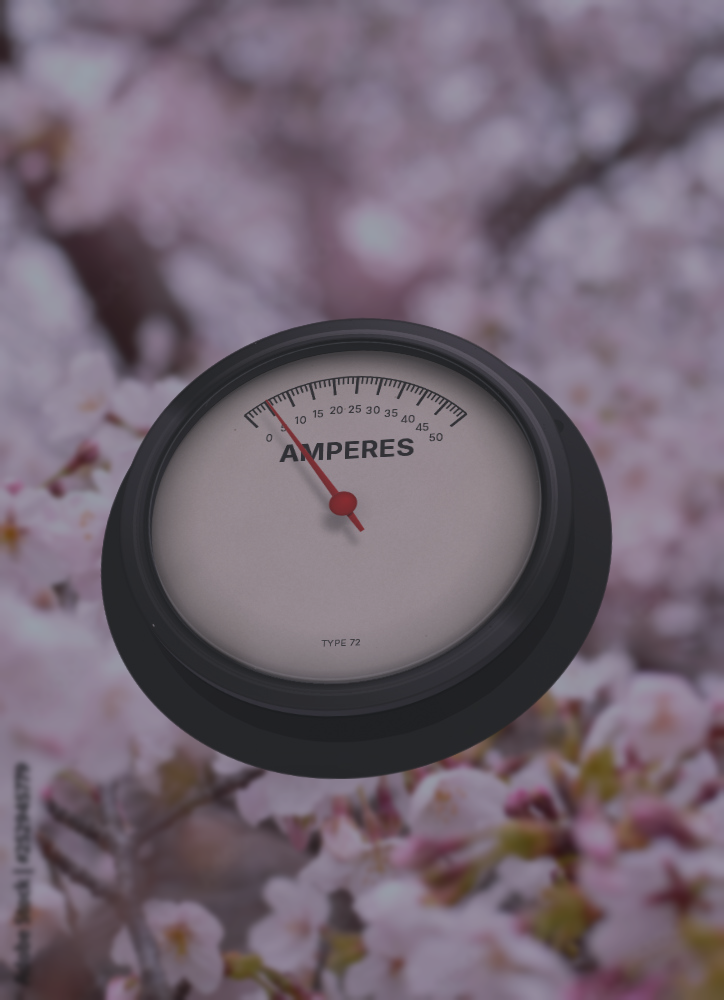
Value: 5 A
